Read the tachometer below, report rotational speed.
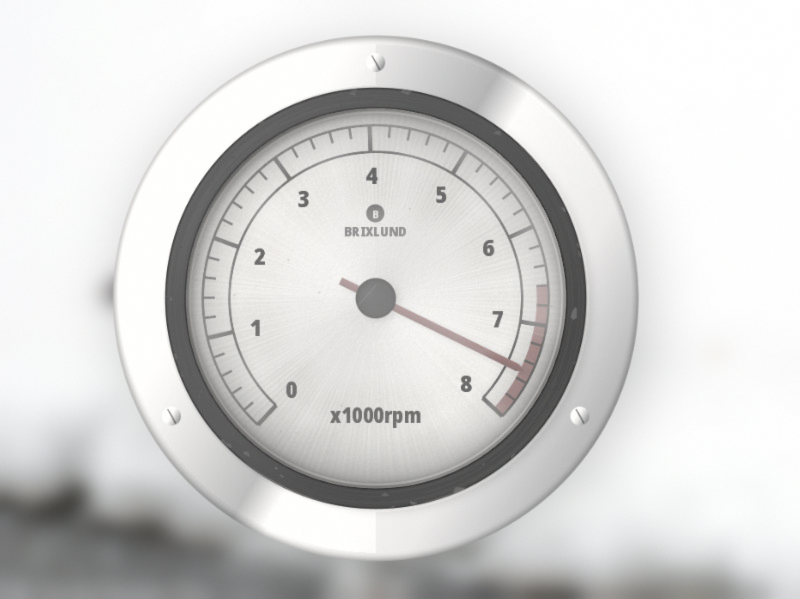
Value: 7500 rpm
